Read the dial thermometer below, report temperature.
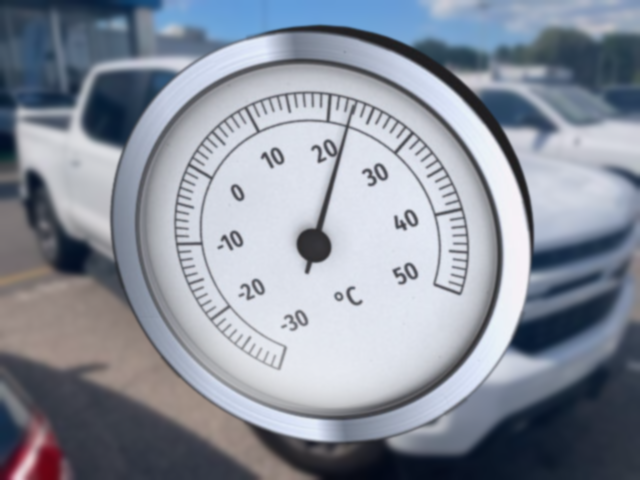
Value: 23 °C
